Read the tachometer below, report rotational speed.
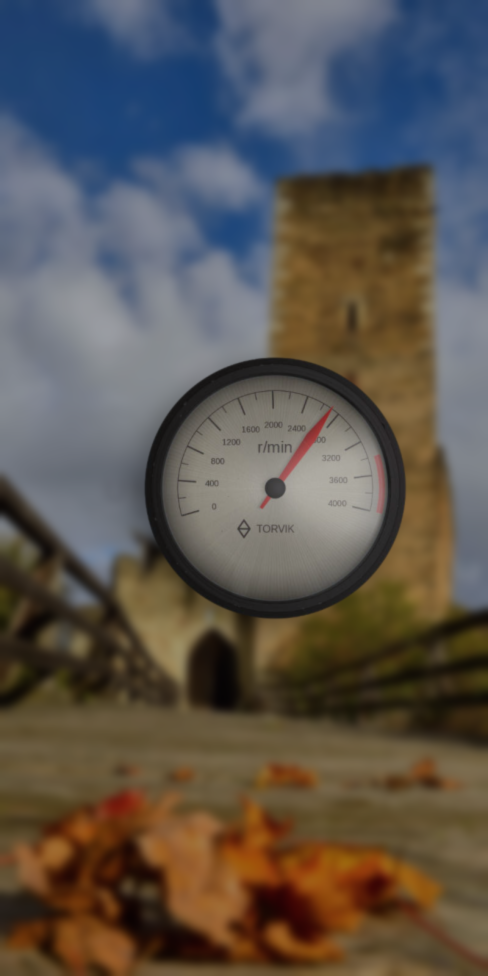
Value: 2700 rpm
